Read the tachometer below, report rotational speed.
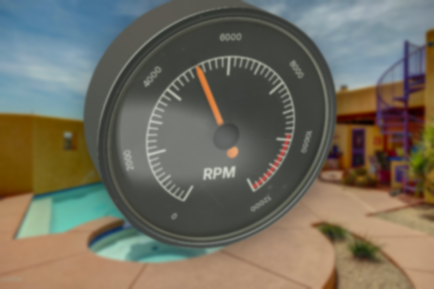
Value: 5000 rpm
